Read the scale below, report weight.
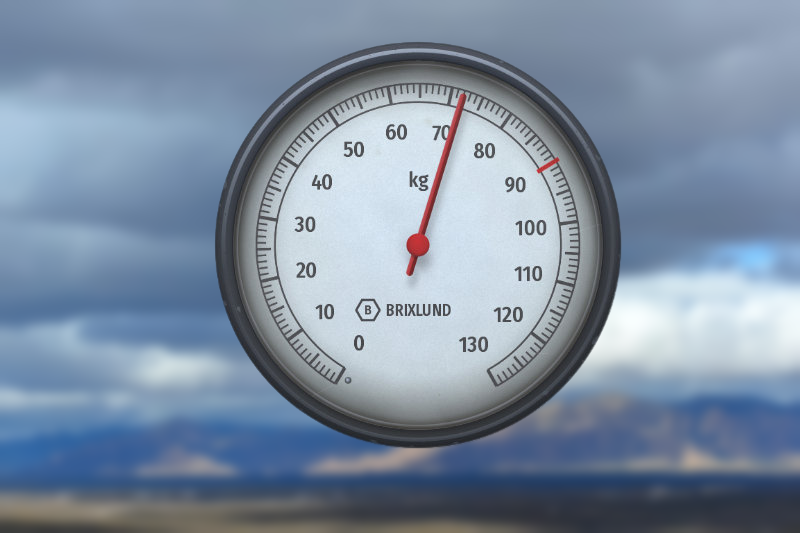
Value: 72 kg
